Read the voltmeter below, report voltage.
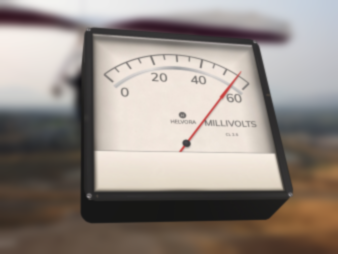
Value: 55 mV
